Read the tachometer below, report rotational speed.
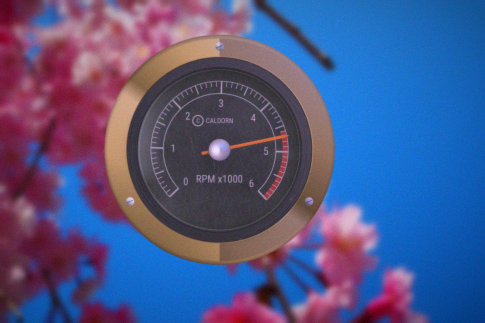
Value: 4700 rpm
